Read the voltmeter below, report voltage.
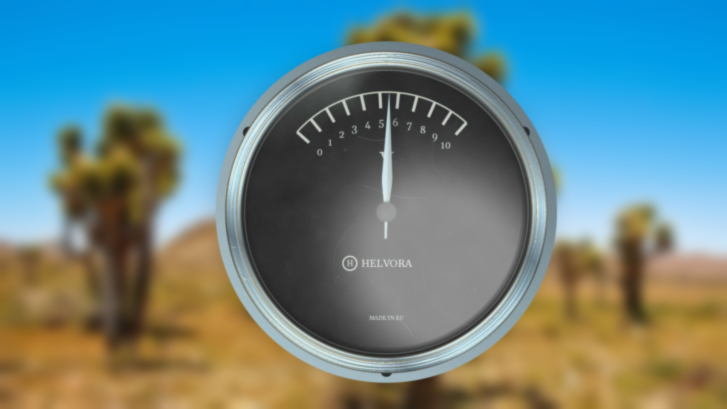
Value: 5.5 V
